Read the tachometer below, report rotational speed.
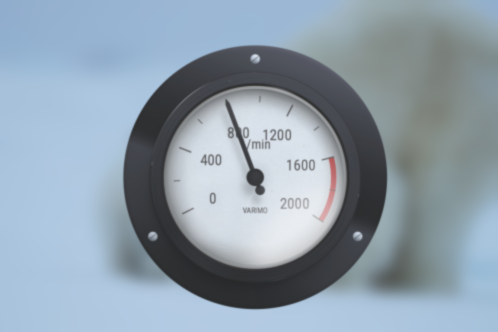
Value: 800 rpm
